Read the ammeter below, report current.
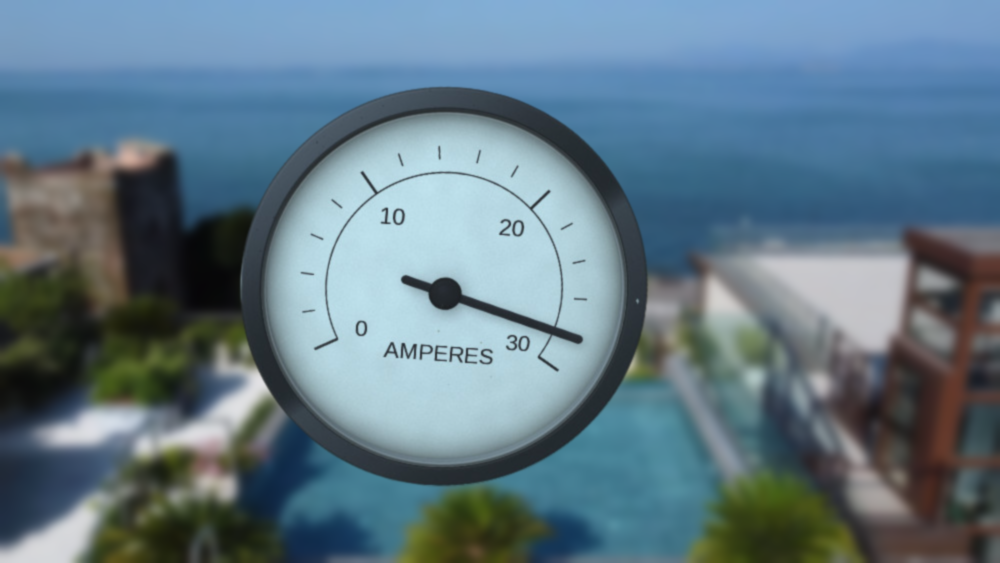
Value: 28 A
